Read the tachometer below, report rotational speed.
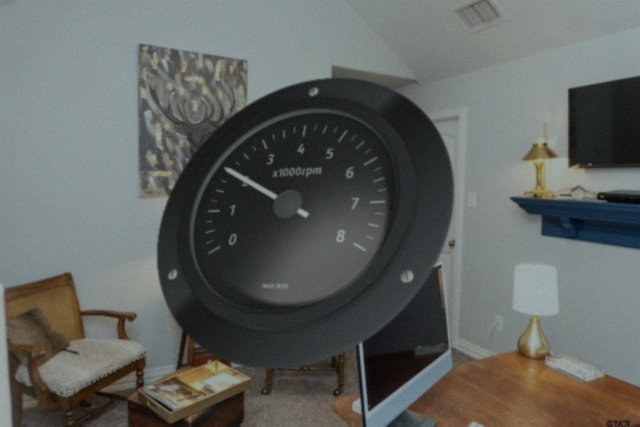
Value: 2000 rpm
